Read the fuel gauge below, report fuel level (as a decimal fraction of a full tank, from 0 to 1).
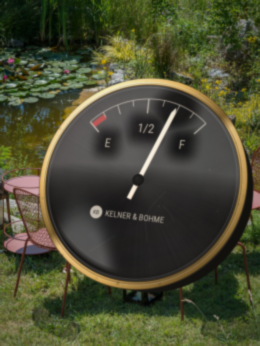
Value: 0.75
